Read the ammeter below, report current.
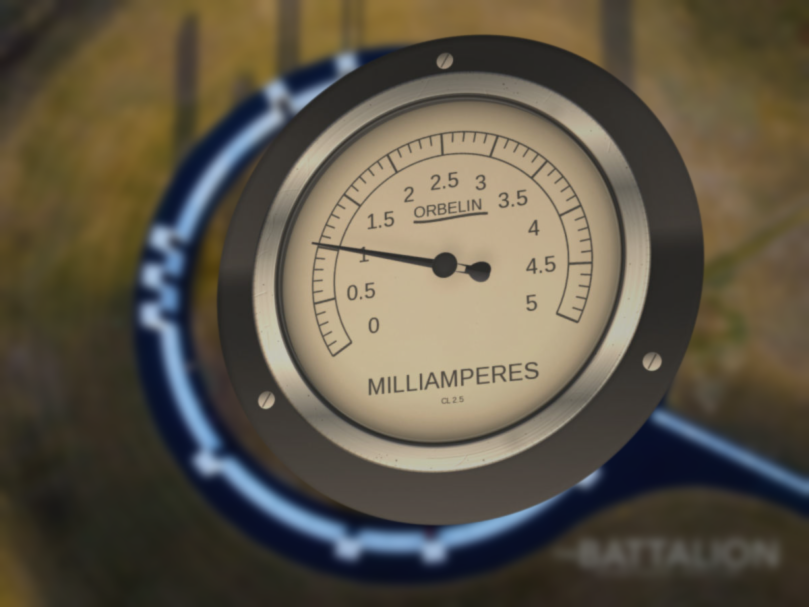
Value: 1 mA
